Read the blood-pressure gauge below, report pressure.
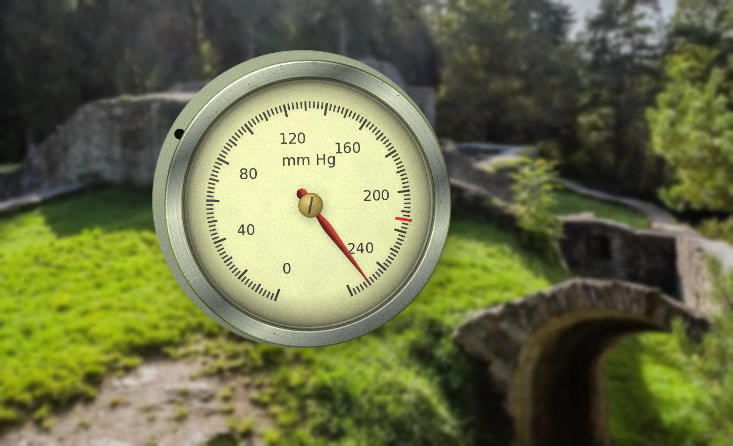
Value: 250 mmHg
